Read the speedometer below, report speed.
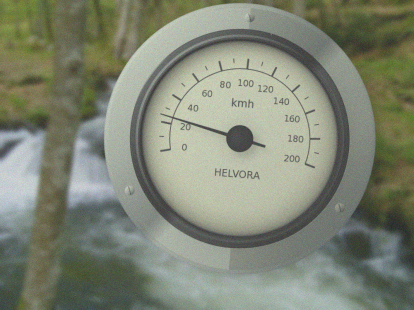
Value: 25 km/h
